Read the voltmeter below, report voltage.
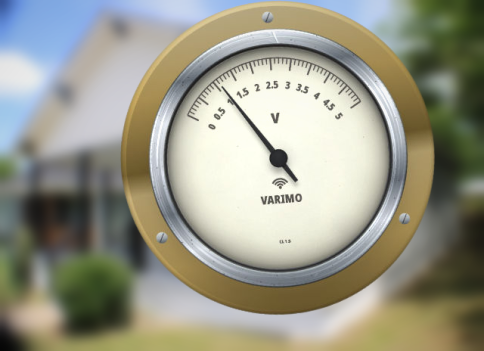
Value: 1.1 V
